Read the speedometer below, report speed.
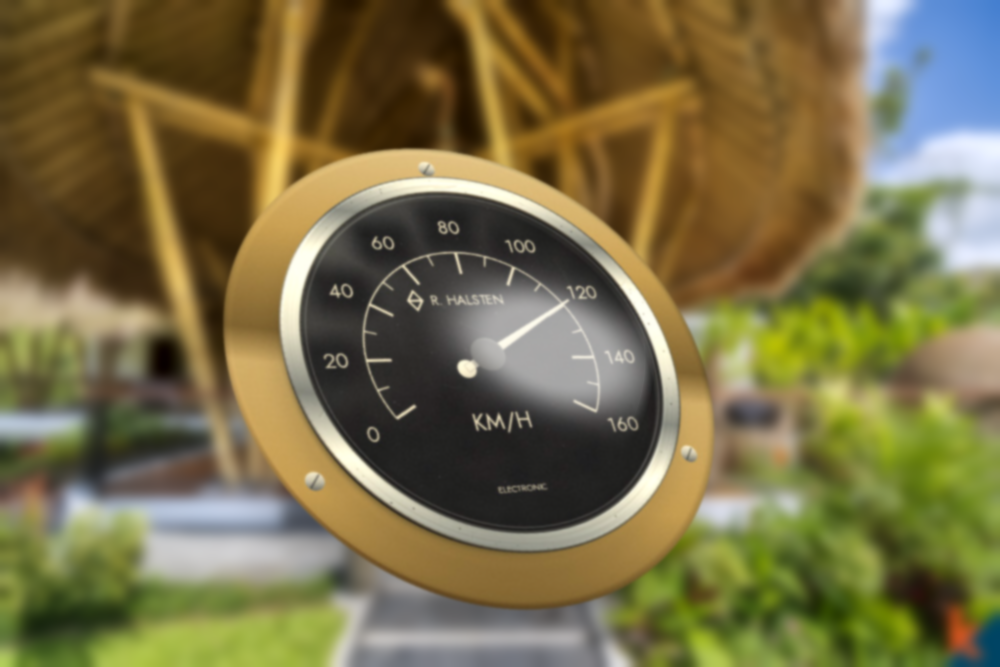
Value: 120 km/h
